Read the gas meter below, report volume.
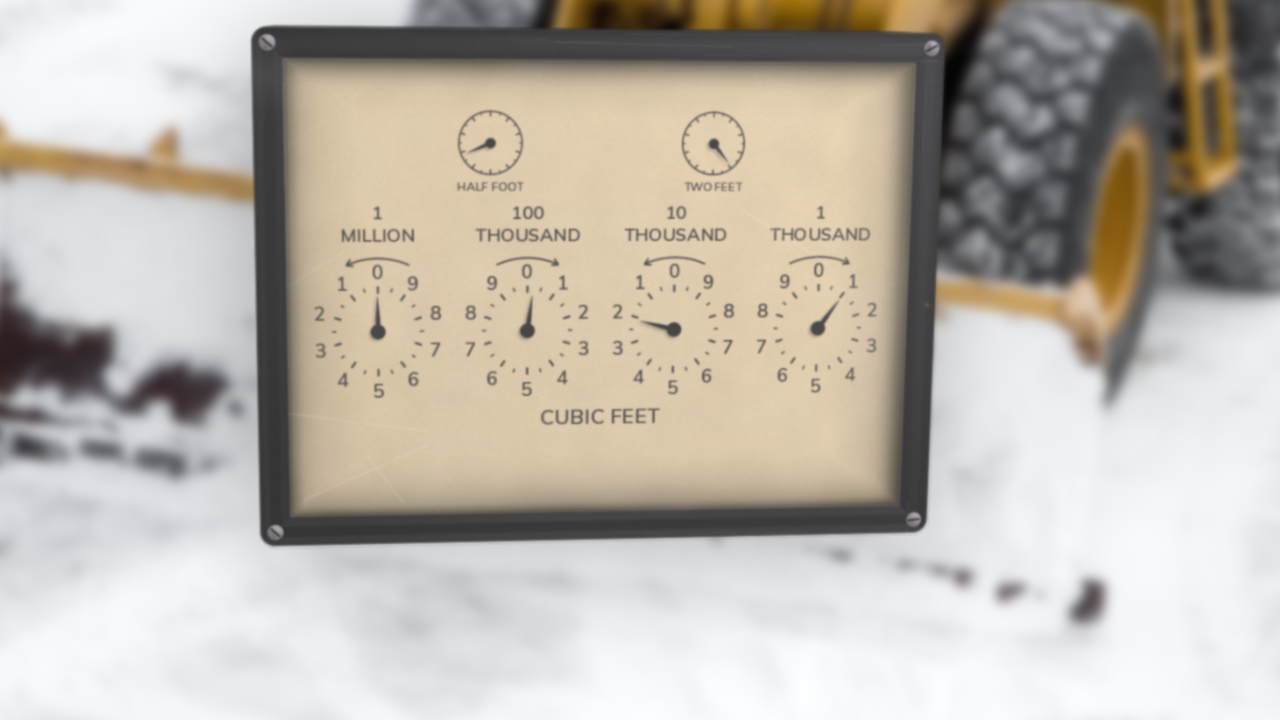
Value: 2100 ft³
